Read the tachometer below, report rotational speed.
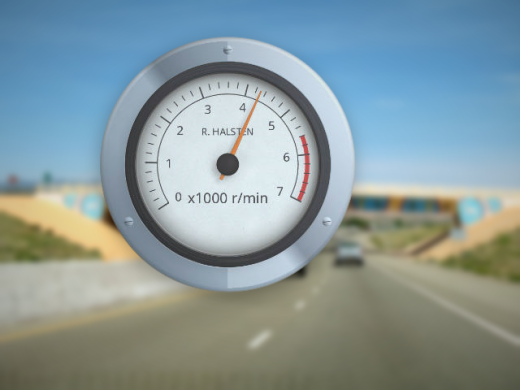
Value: 4300 rpm
